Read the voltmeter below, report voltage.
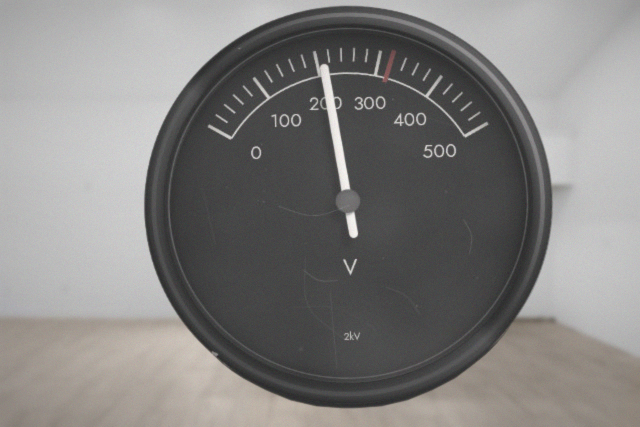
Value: 210 V
